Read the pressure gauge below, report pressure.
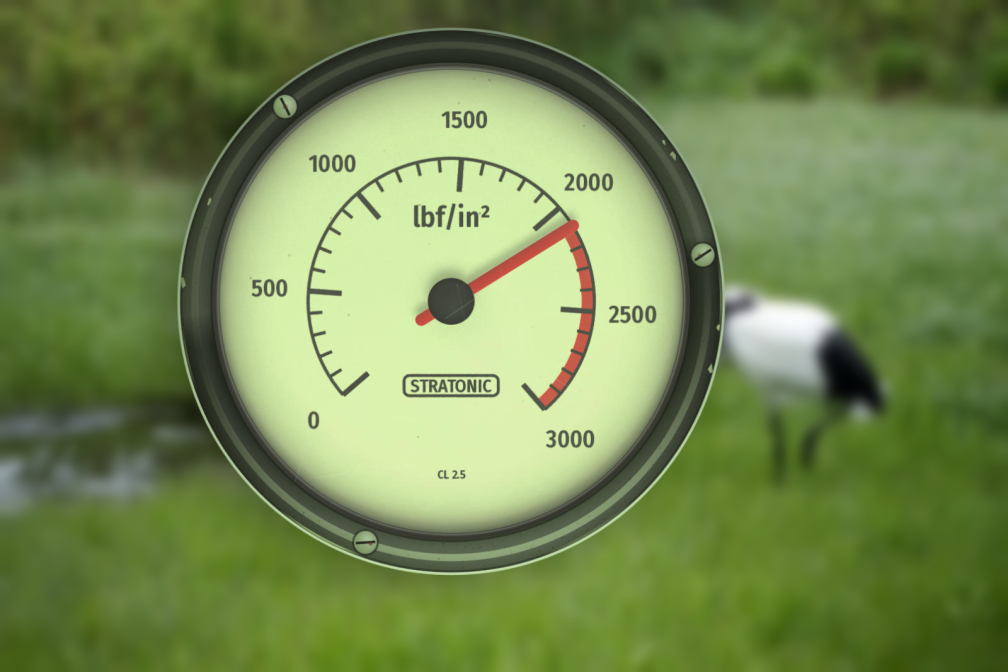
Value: 2100 psi
